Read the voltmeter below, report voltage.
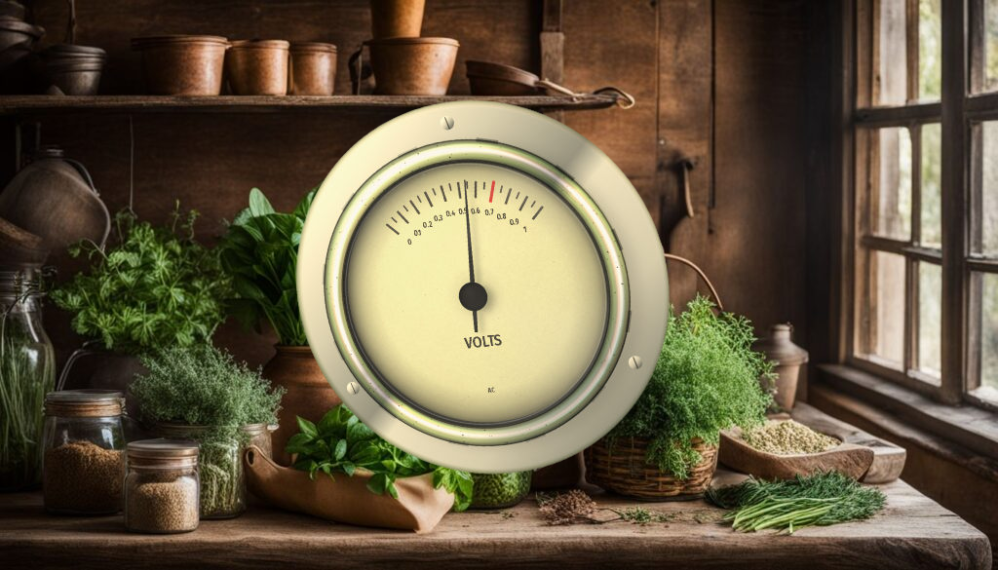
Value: 0.55 V
